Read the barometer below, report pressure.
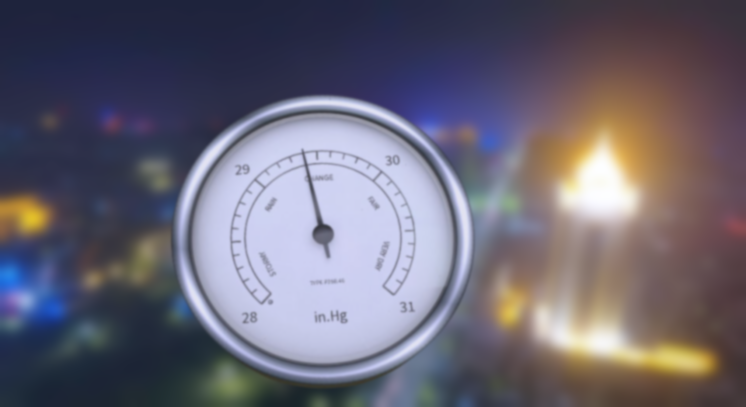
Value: 29.4 inHg
